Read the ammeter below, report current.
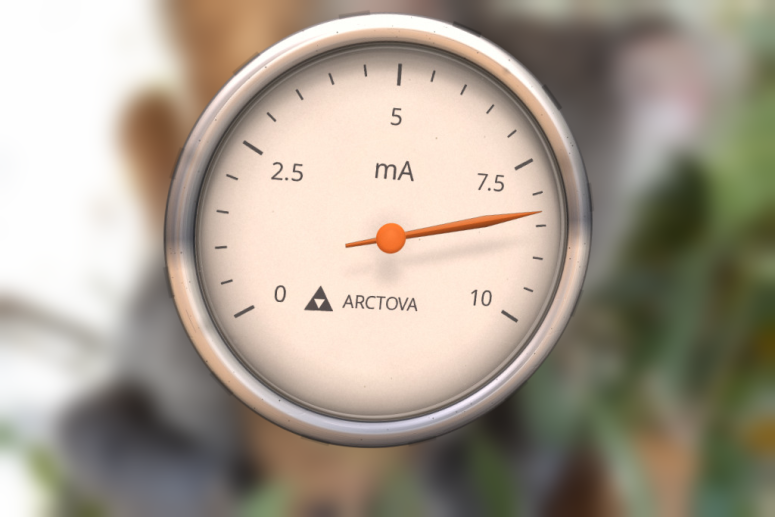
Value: 8.25 mA
